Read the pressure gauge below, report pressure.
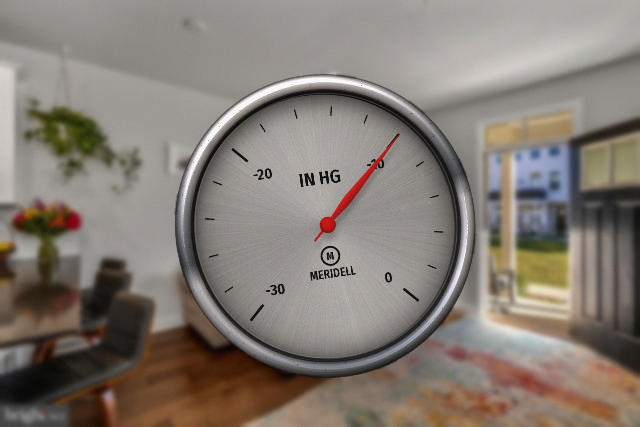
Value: -10 inHg
